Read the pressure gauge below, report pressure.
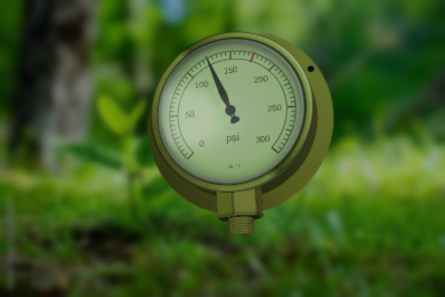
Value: 125 psi
